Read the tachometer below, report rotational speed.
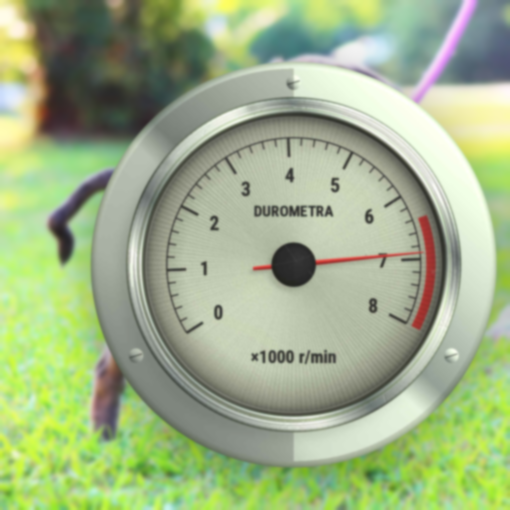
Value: 6900 rpm
